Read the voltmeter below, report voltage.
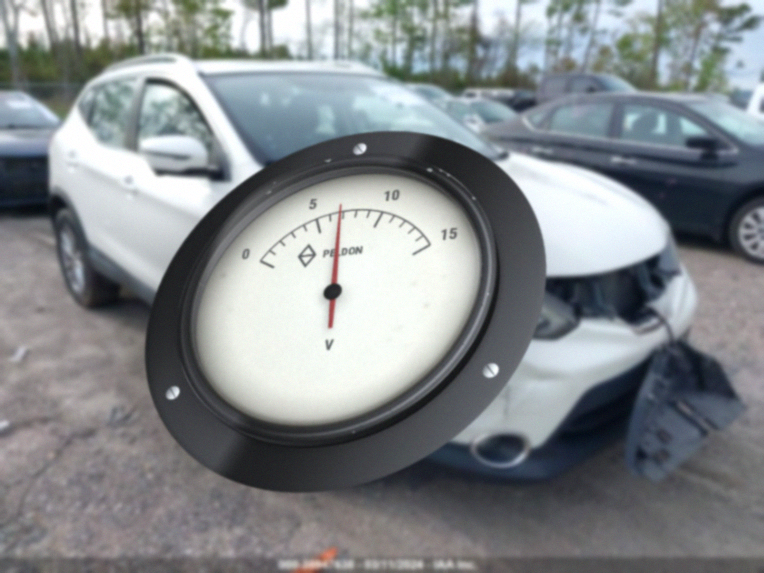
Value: 7 V
